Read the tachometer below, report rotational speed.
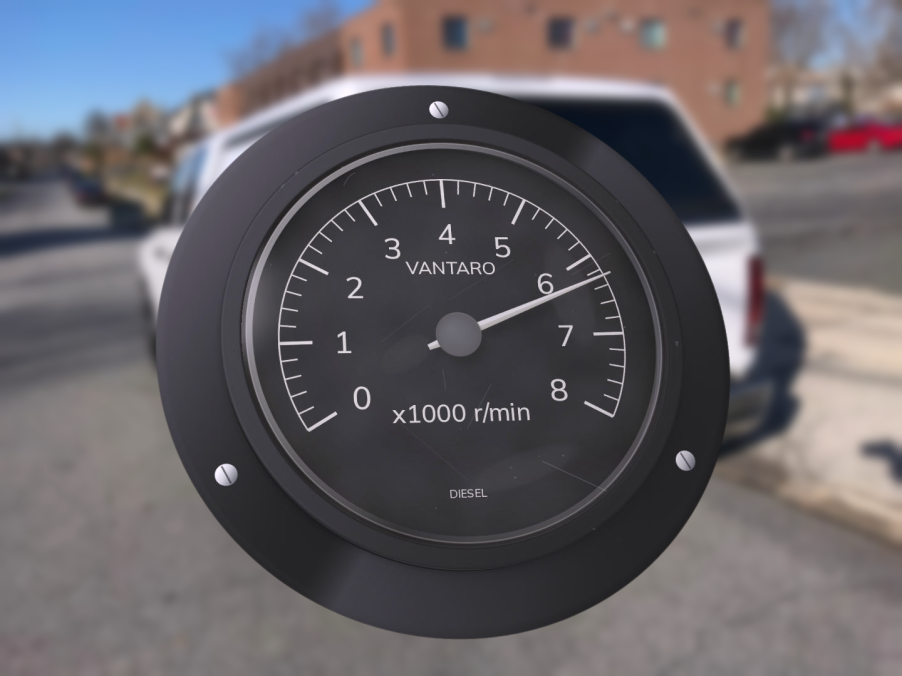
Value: 6300 rpm
